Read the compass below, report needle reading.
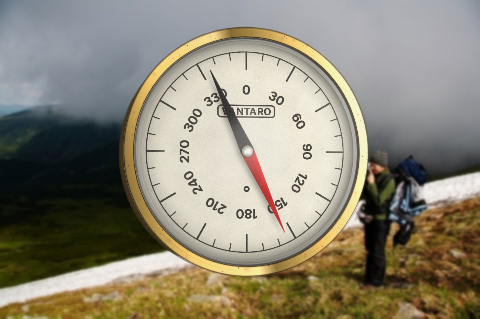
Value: 155 °
